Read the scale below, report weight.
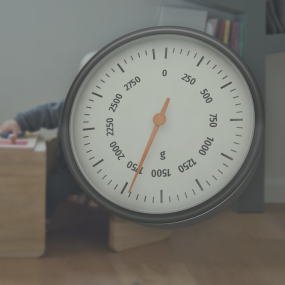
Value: 1700 g
